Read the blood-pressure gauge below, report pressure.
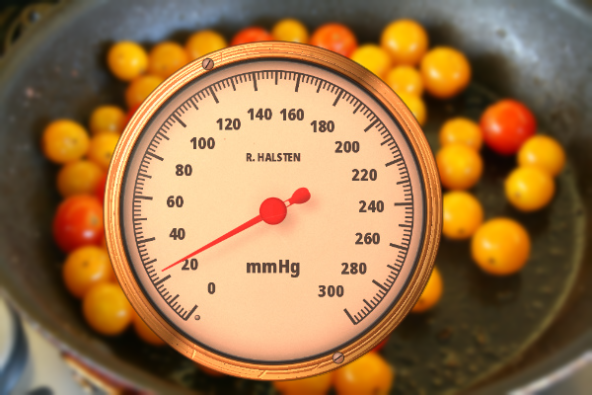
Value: 24 mmHg
